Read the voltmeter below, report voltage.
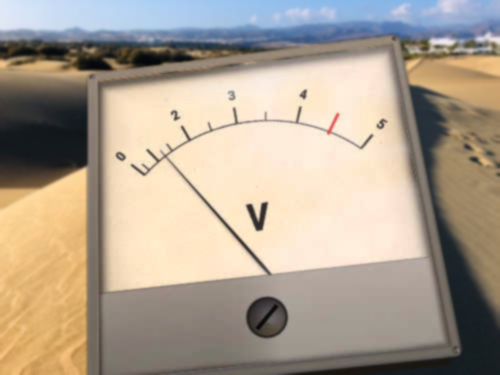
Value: 1.25 V
